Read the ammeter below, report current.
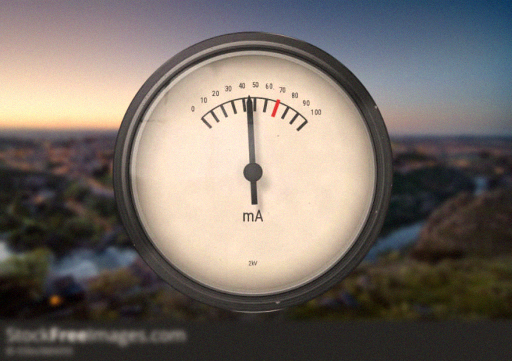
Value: 45 mA
